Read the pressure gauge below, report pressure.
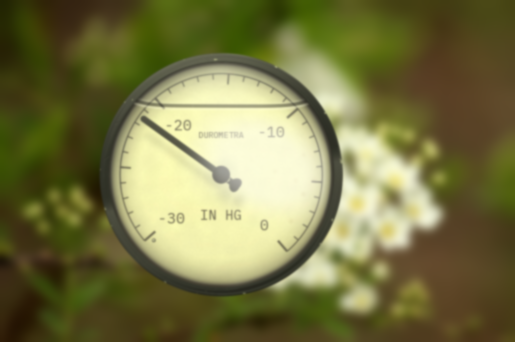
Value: -21.5 inHg
